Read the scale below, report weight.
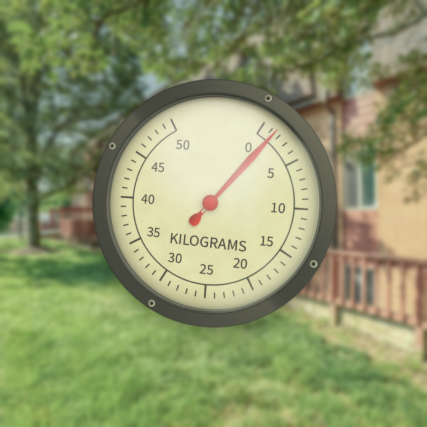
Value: 1.5 kg
